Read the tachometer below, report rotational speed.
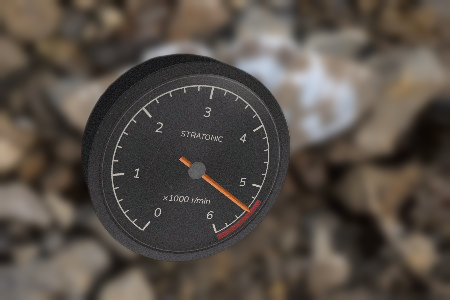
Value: 5400 rpm
